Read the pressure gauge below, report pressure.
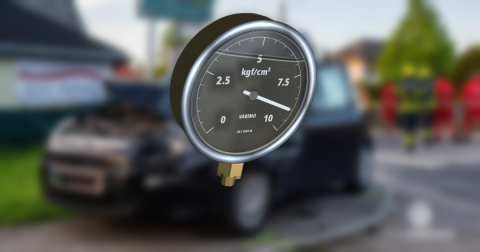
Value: 9 kg/cm²
